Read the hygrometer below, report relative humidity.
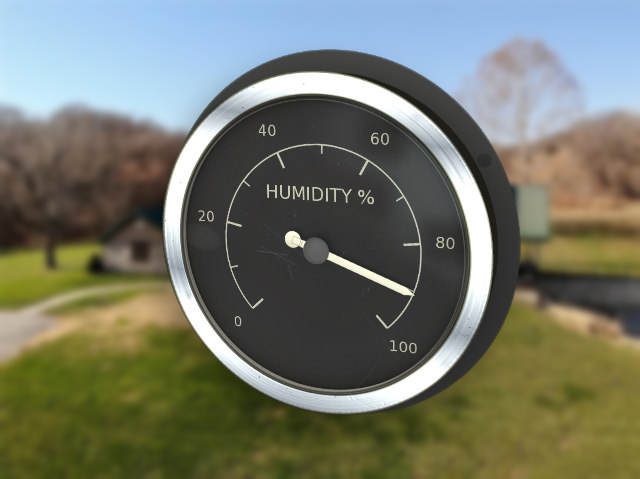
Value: 90 %
